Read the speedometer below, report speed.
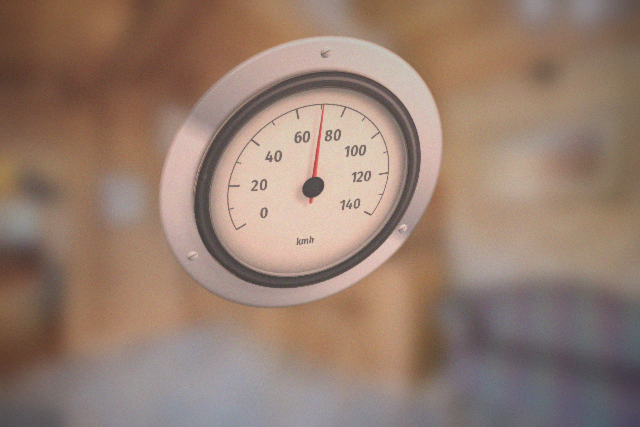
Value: 70 km/h
